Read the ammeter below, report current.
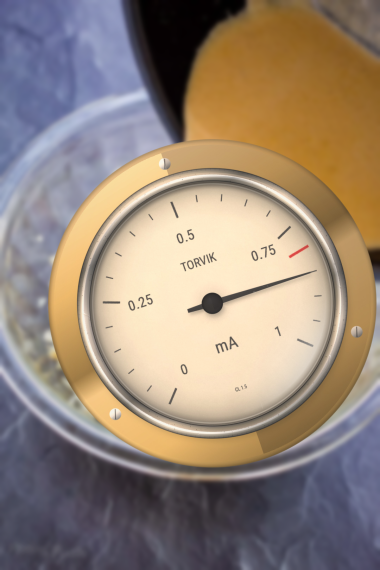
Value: 0.85 mA
